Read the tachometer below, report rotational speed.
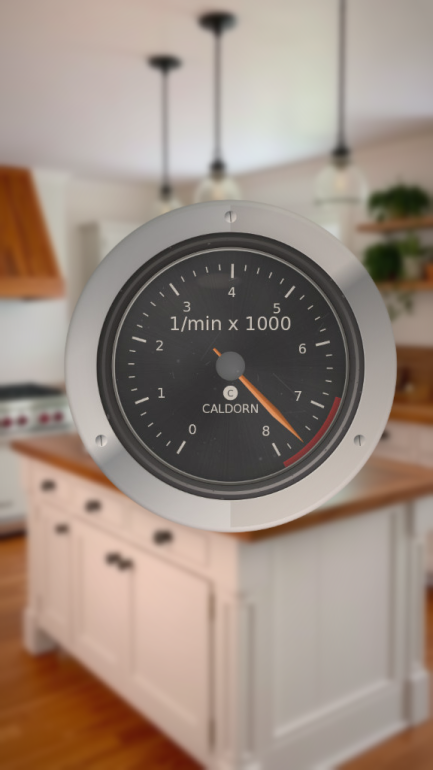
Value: 7600 rpm
